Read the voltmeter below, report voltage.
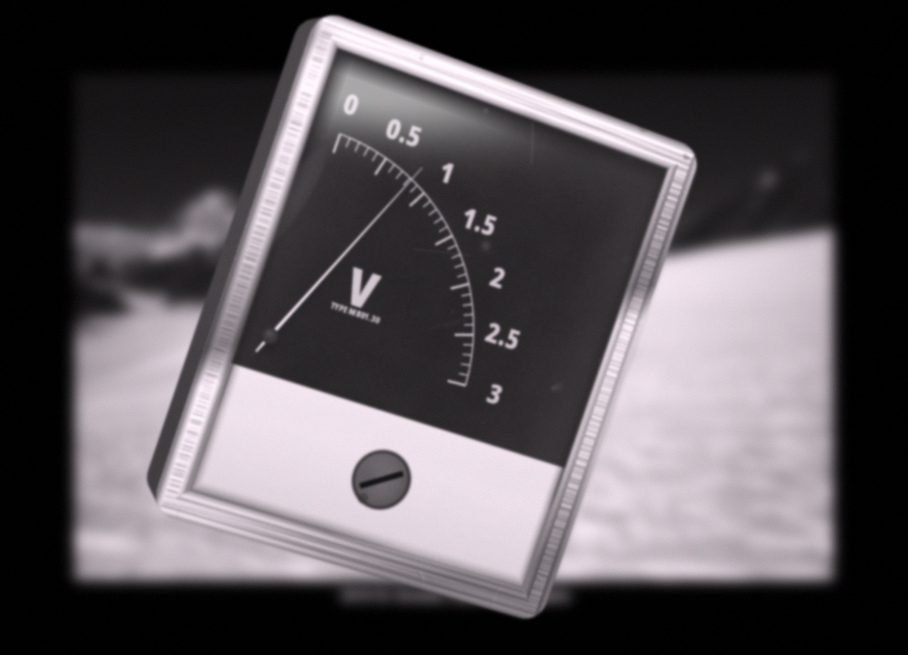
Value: 0.8 V
